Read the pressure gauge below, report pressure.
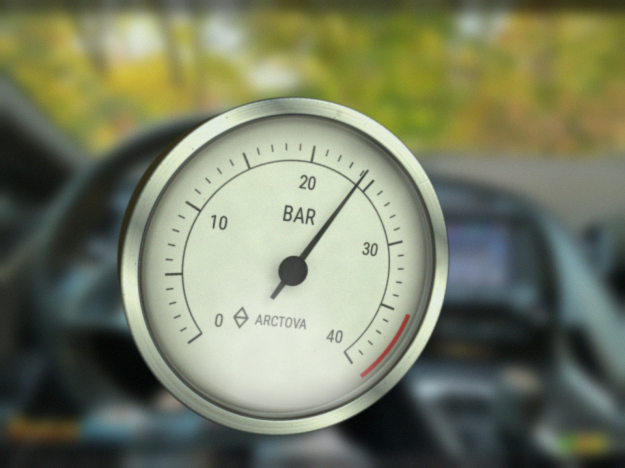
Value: 24 bar
